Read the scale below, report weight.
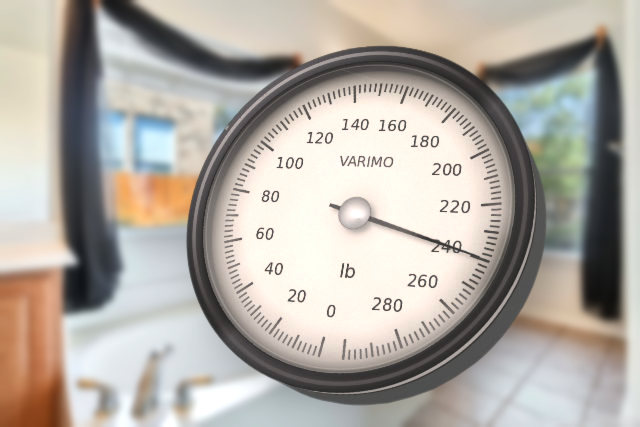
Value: 240 lb
